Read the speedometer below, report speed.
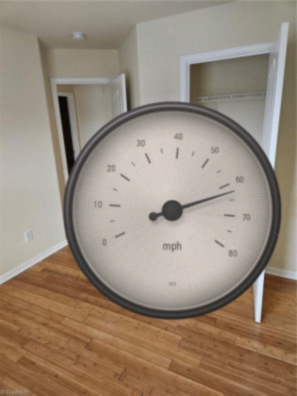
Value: 62.5 mph
